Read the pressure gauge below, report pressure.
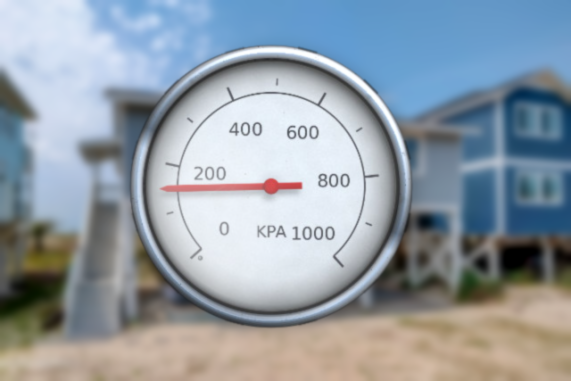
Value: 150 kPa
